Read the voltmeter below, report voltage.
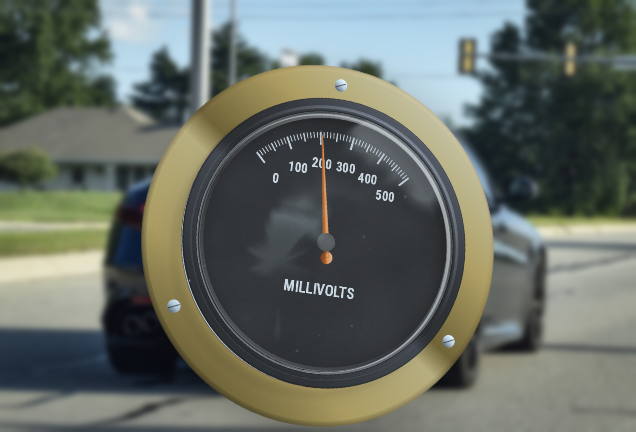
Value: 200 mV
